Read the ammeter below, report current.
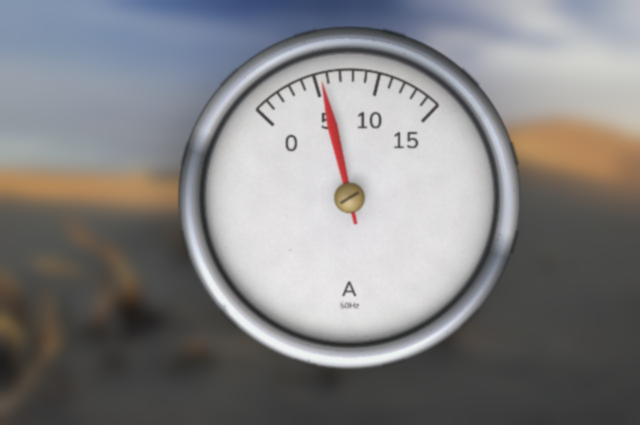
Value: 5.5 A
